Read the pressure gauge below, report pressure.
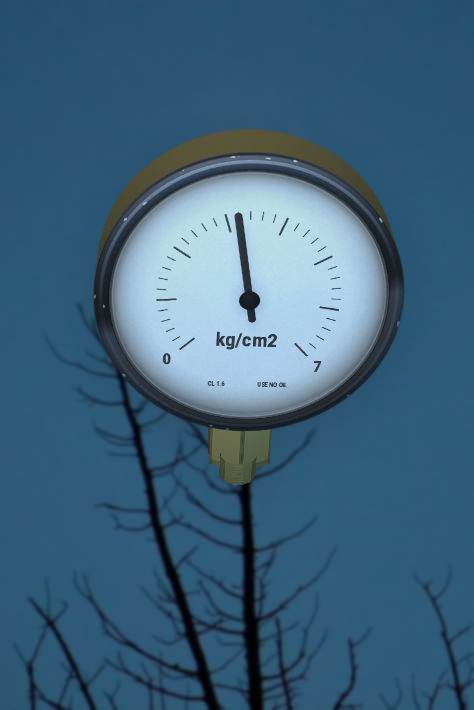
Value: 3.2 kg/cm²
